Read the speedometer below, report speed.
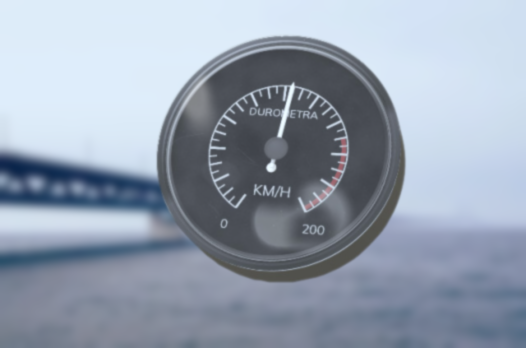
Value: 105 km/h
